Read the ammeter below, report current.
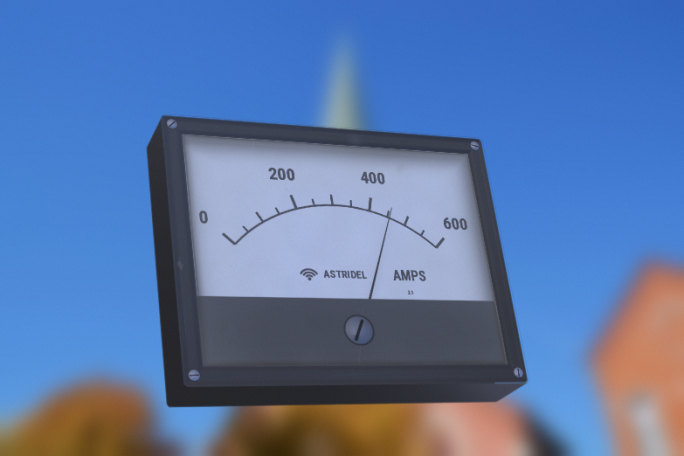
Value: 450 A
